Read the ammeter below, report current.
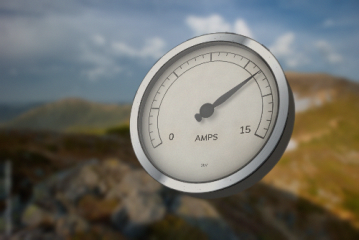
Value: 11 A
